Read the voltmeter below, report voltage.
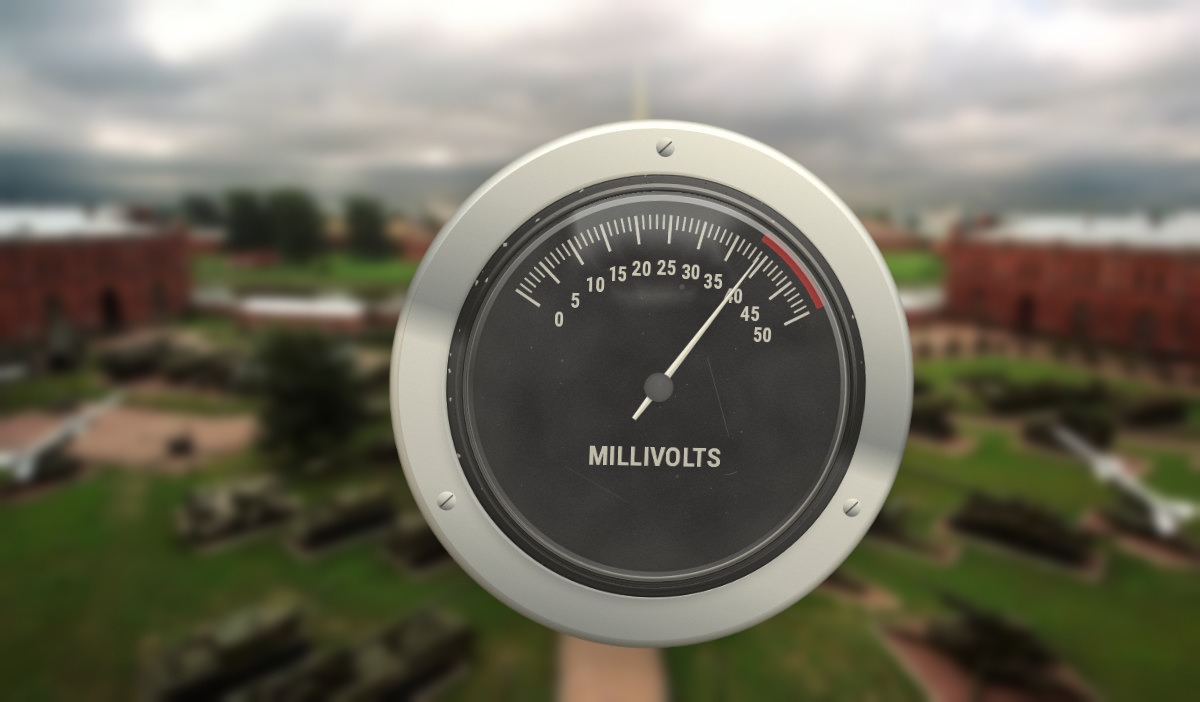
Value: 39 mV
